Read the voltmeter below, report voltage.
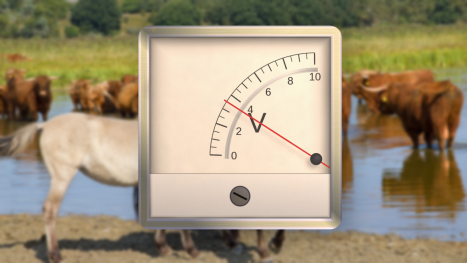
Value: 3.5 V
